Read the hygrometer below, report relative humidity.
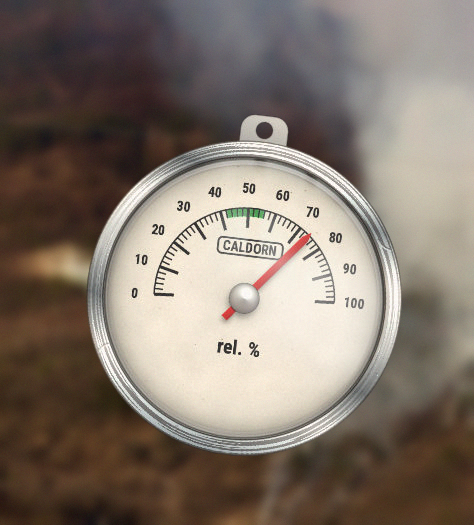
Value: 74 %
